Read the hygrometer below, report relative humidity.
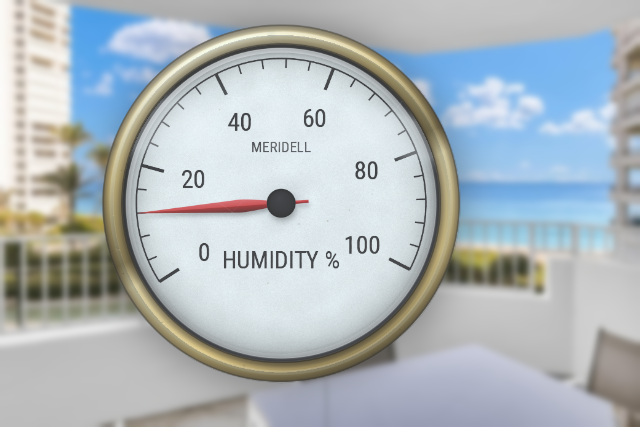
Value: 12 %
